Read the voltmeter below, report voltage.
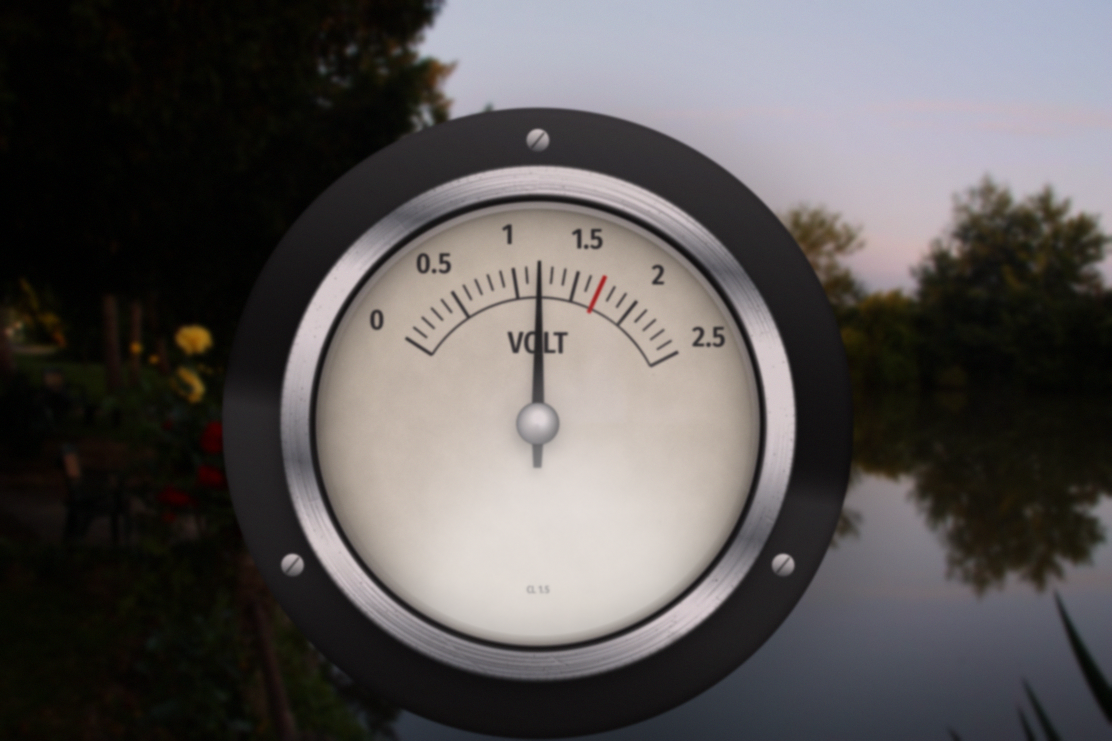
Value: 1.2 V
